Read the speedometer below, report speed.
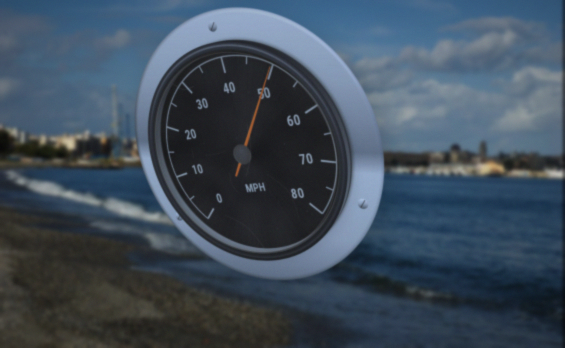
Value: 50 mph
